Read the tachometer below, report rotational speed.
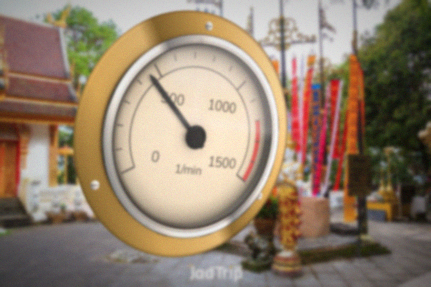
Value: 450 rpm
